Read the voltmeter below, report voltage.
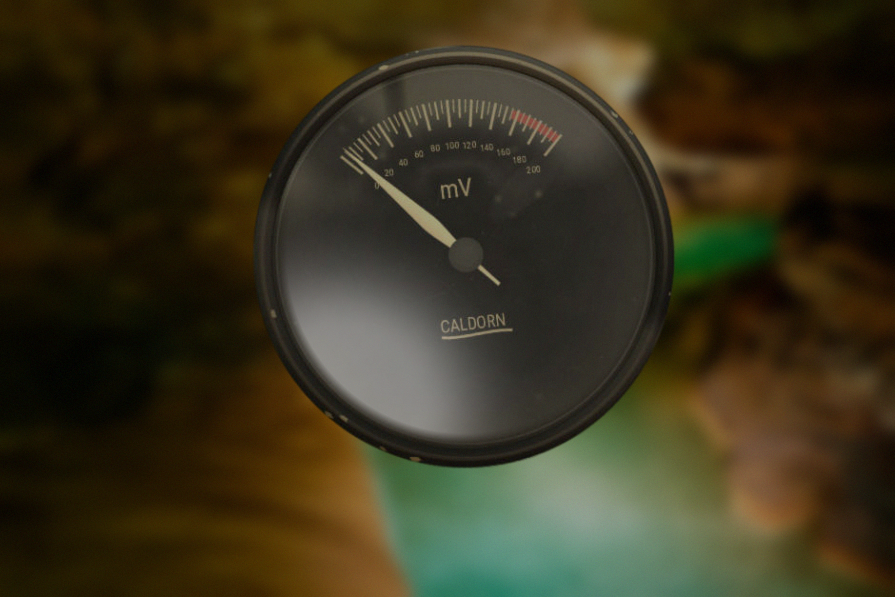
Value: 5 mV
